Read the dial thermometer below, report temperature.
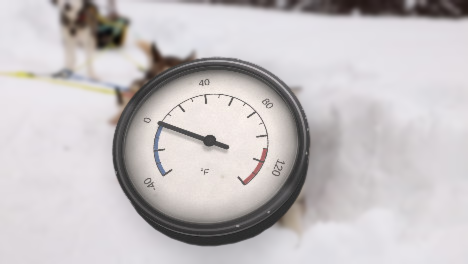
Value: 0 °F
